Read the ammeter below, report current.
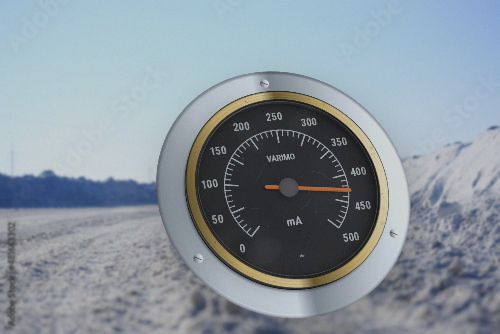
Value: 430 mA
